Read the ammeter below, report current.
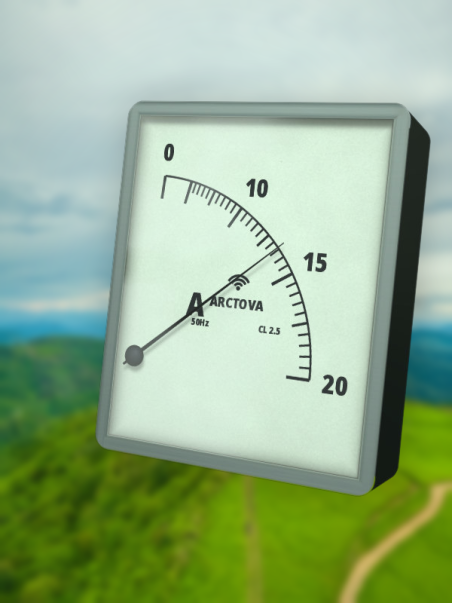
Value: 13.5 A
